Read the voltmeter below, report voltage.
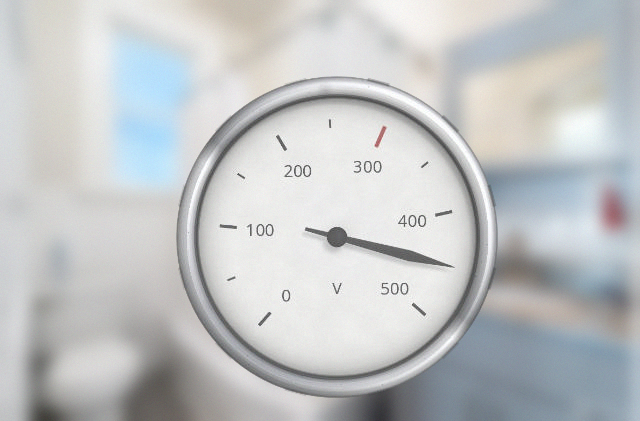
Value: 450 V
